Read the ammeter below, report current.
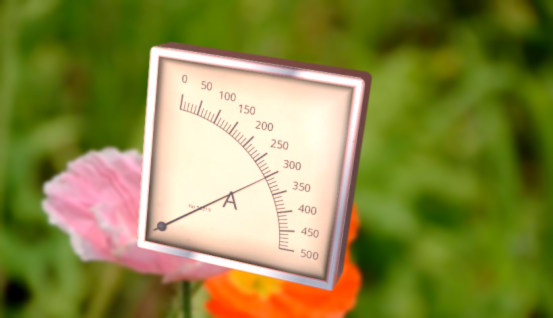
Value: 300 A
